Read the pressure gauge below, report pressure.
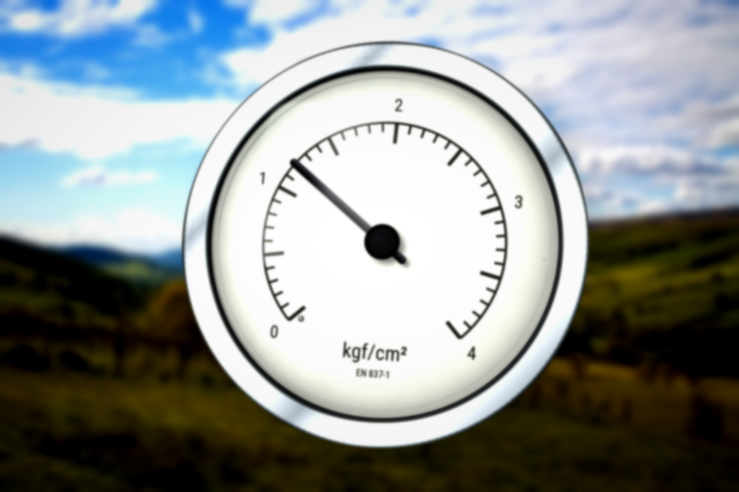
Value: 1.2 kg/cm²
